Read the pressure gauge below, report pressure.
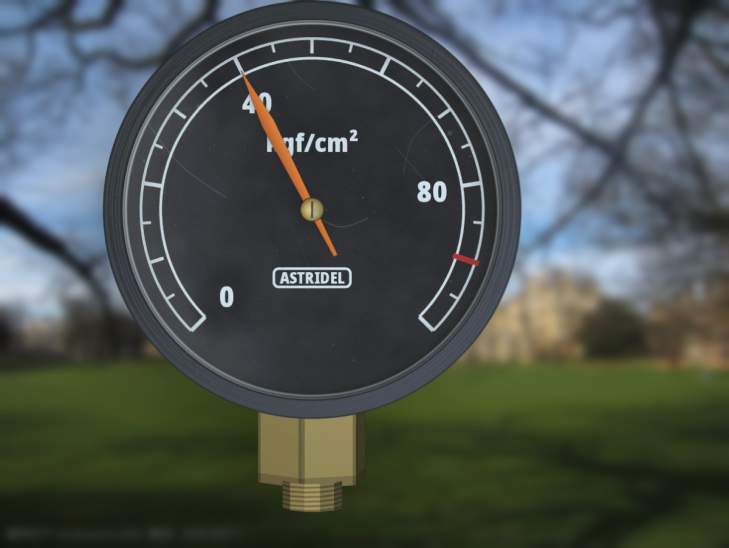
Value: 40 kg/cm²
